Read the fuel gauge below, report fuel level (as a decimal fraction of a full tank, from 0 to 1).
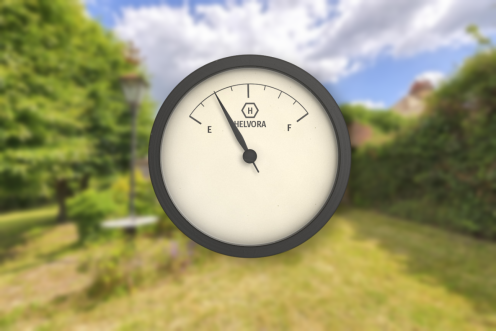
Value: 0.25
